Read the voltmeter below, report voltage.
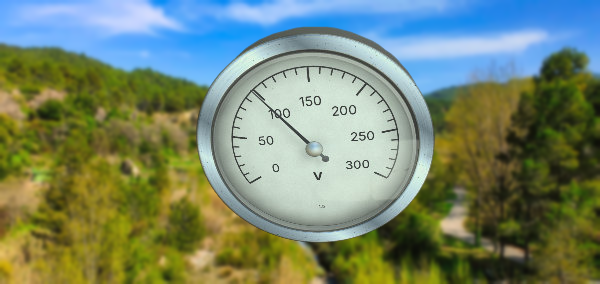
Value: 100 V
